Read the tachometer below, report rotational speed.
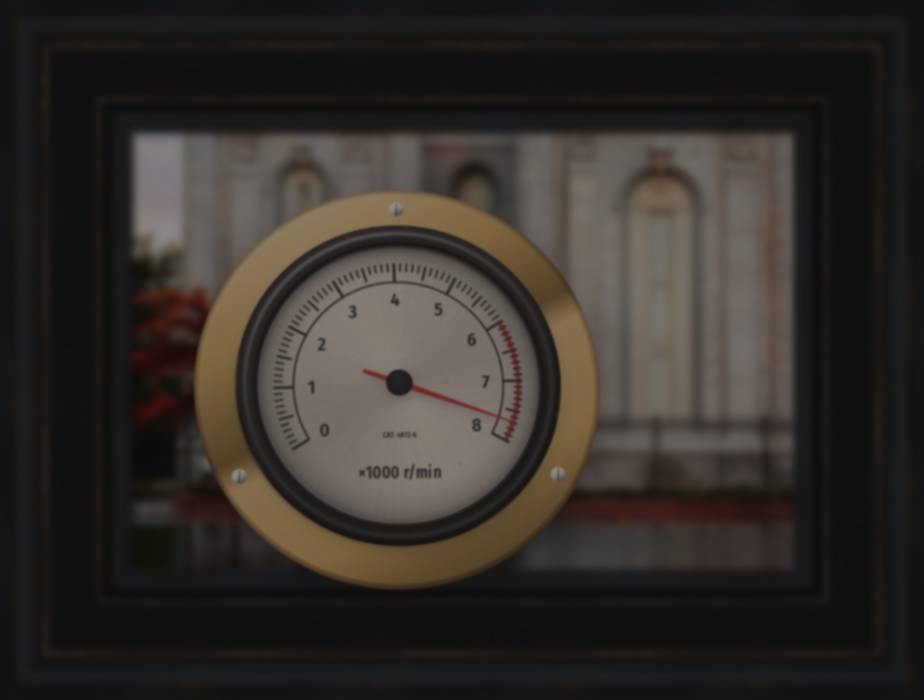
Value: 7700 rpm
